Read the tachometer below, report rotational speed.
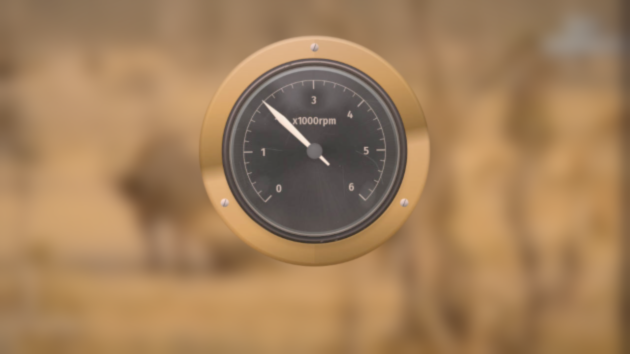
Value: 2000 rpm
